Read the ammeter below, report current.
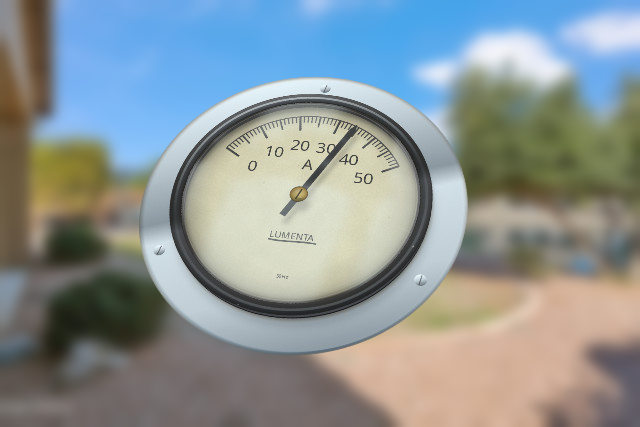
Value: 35 A
